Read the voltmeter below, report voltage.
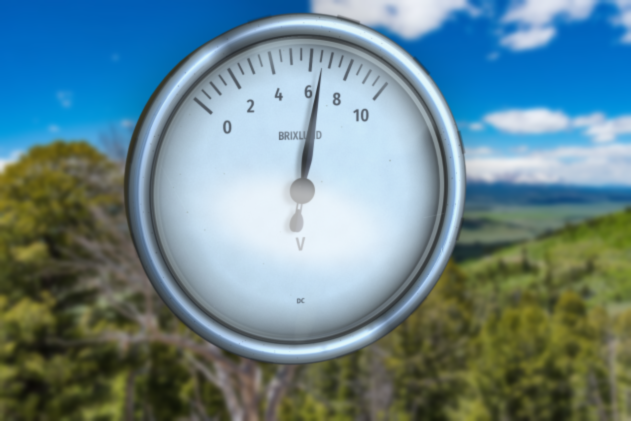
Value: 6.5 V
